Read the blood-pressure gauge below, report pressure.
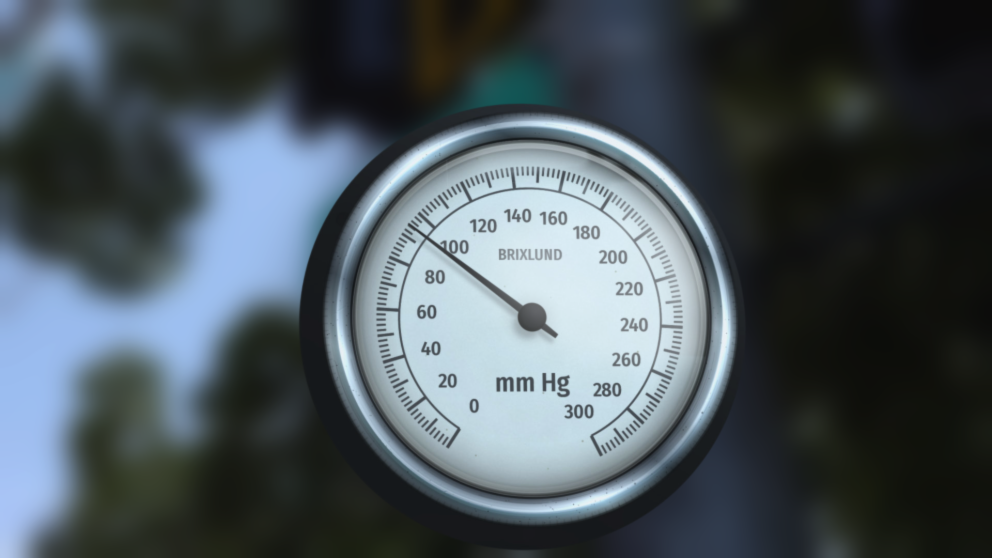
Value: 94 mmHg
